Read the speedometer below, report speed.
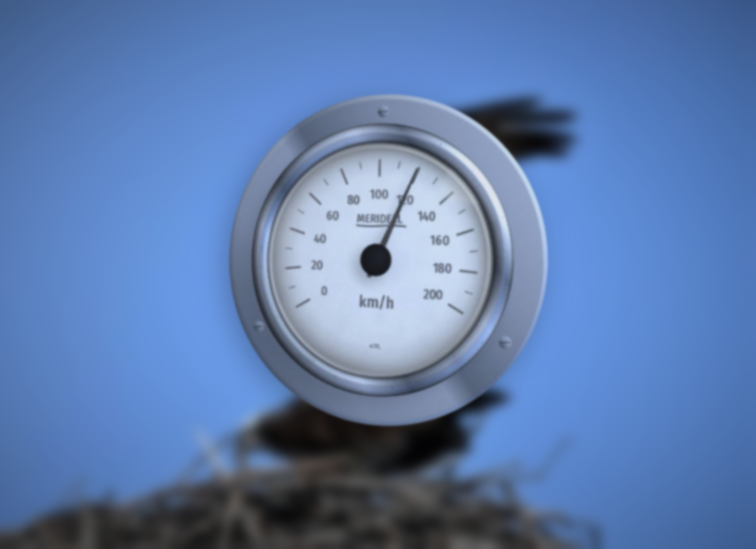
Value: 120 km/h
